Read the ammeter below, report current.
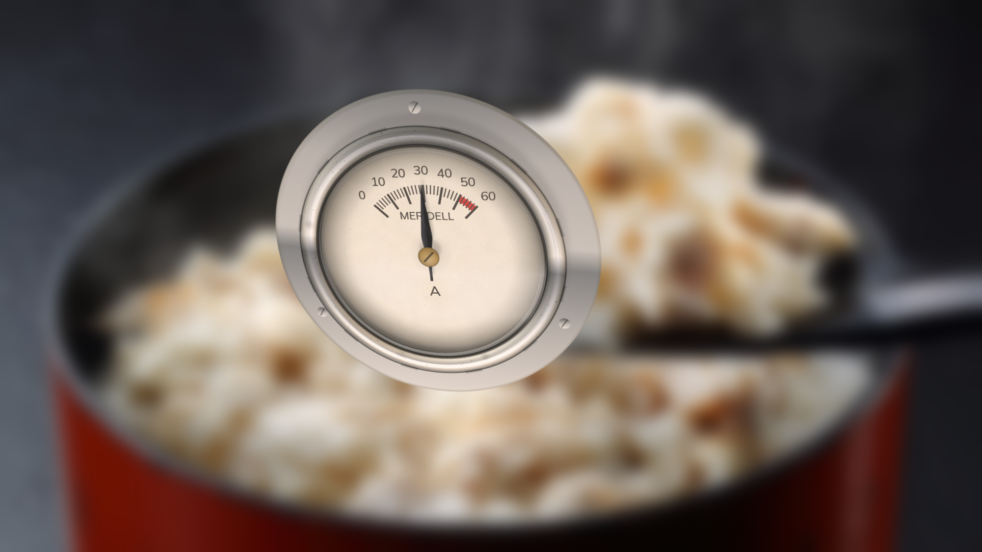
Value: 30 A
